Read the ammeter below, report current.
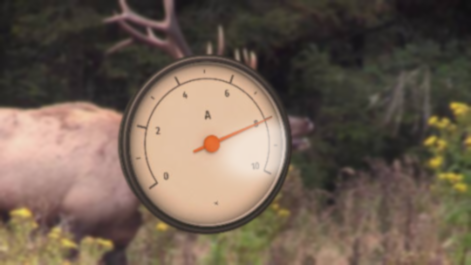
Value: 8 A
